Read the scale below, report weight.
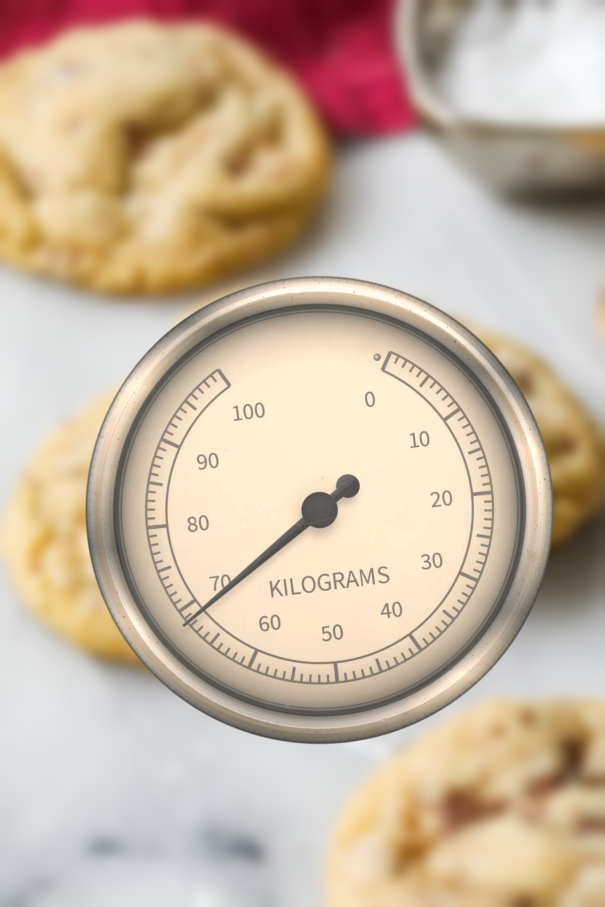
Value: 68.5 kg
